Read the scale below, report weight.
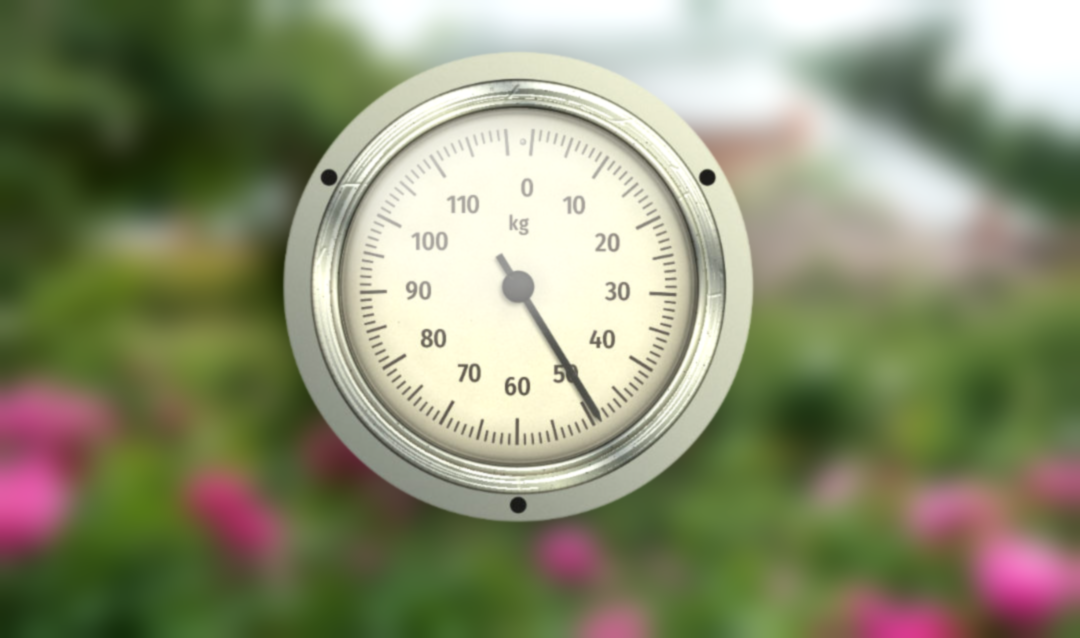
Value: 49 kg
